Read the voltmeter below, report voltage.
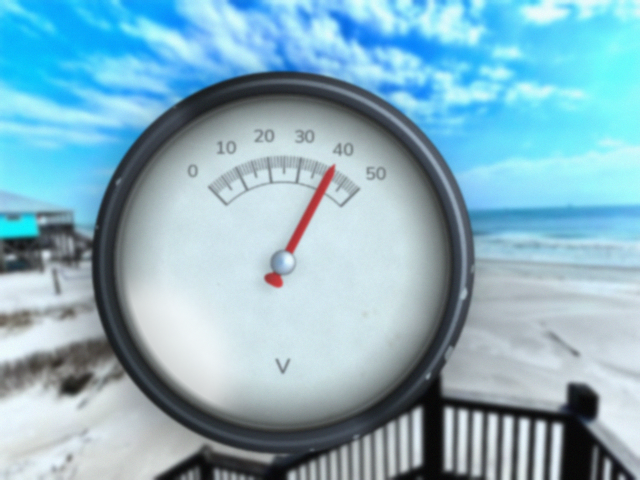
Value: 40 V
